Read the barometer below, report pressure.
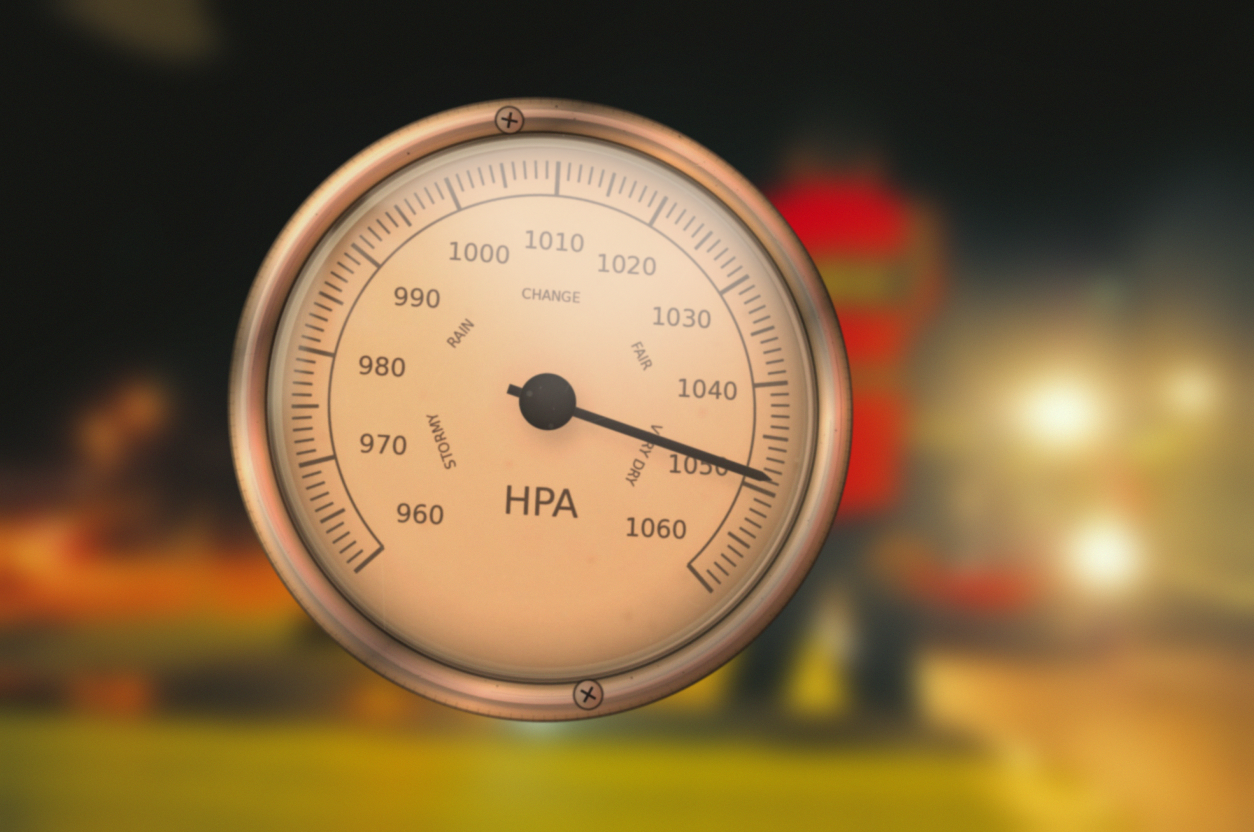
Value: 1049 hPa
